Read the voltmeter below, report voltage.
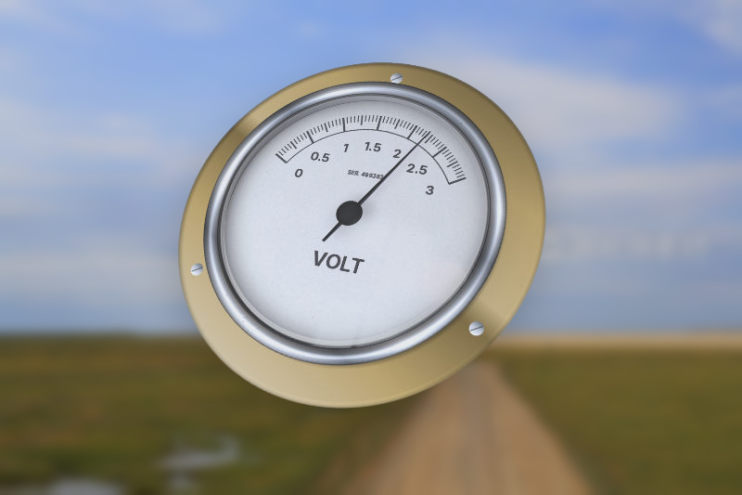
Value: 2.25 V
